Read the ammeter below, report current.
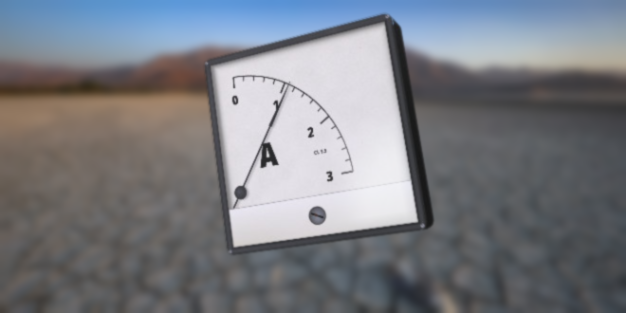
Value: 1.1 A
